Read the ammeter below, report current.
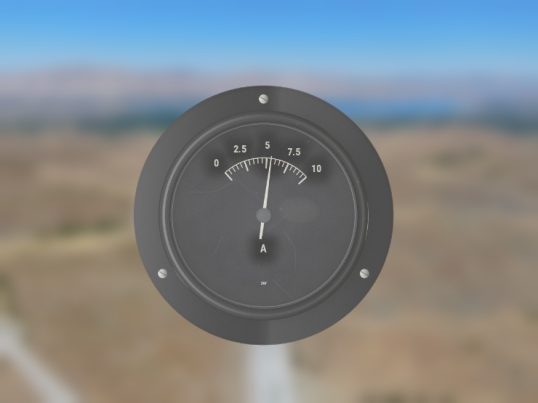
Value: 5.5 A
